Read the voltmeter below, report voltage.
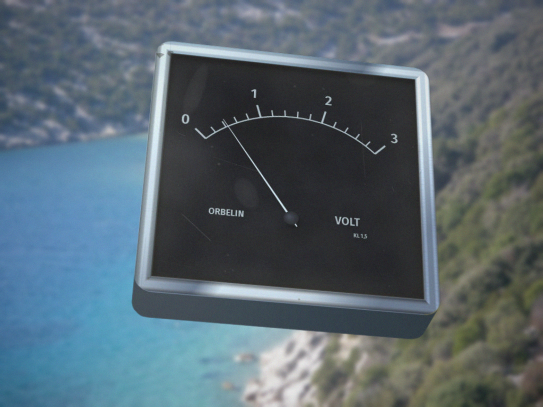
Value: 0.4 V
